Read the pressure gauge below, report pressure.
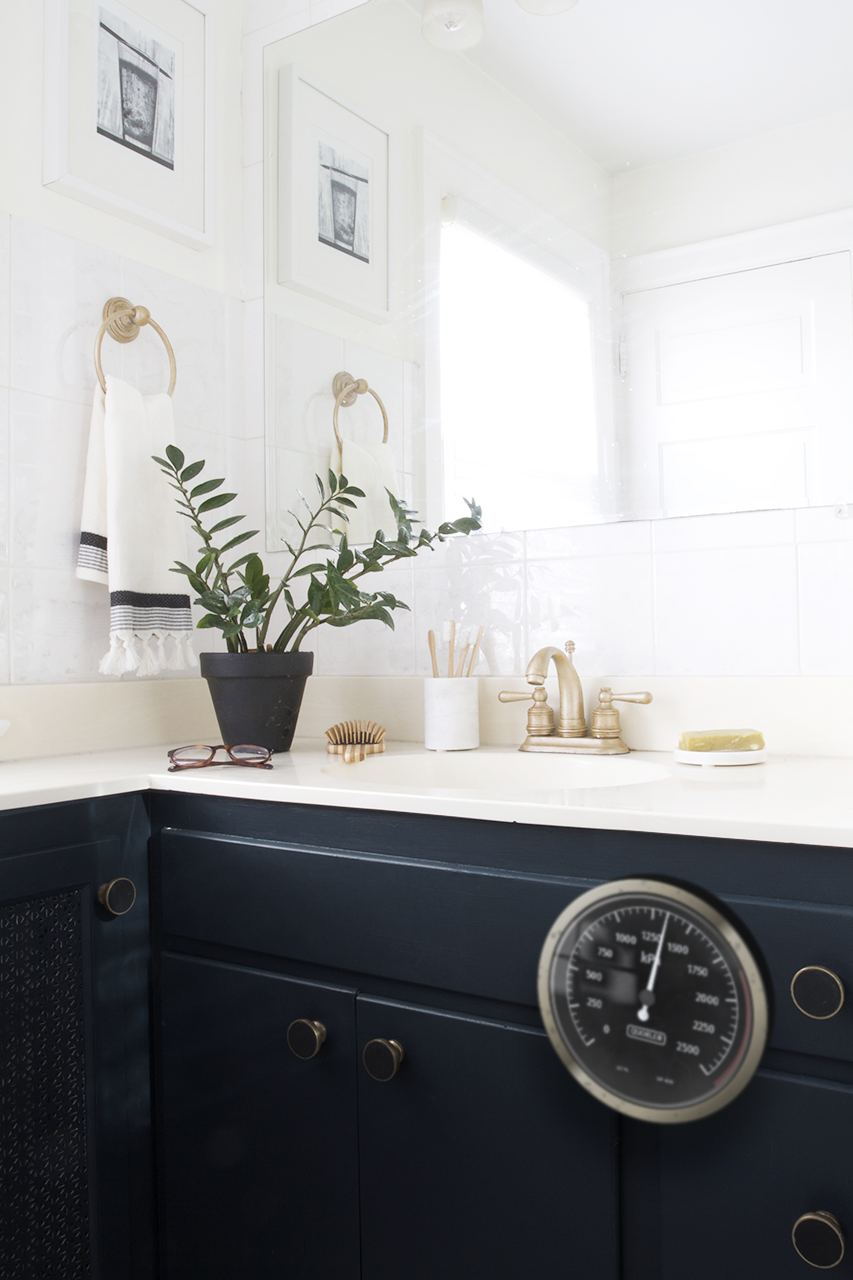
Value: 1350 kPa
